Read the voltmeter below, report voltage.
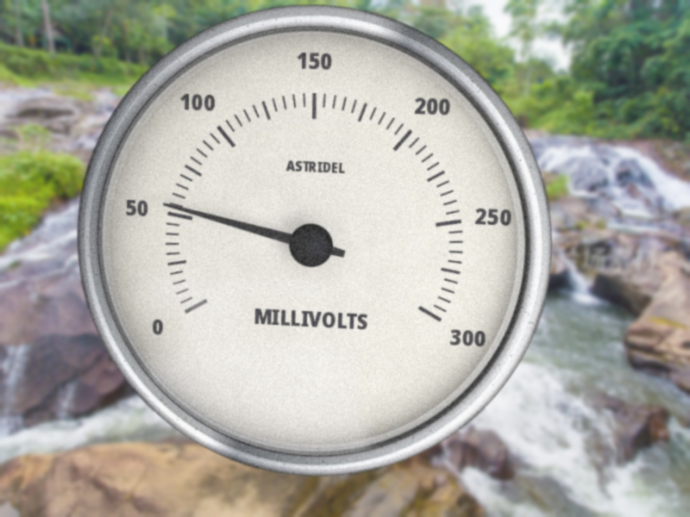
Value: 55 mV
